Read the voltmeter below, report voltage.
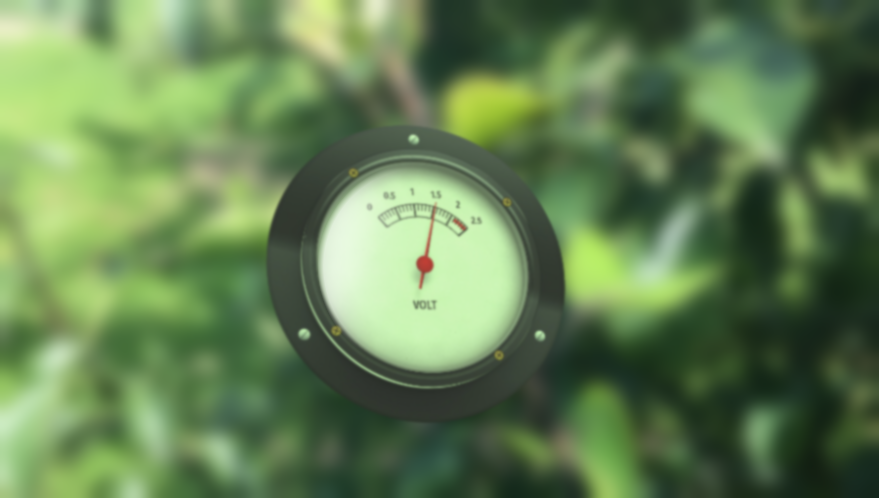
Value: 1.5 V
